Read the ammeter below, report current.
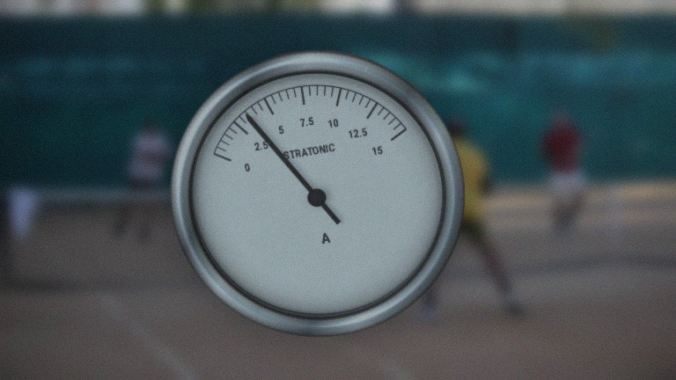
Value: 3.5 A
